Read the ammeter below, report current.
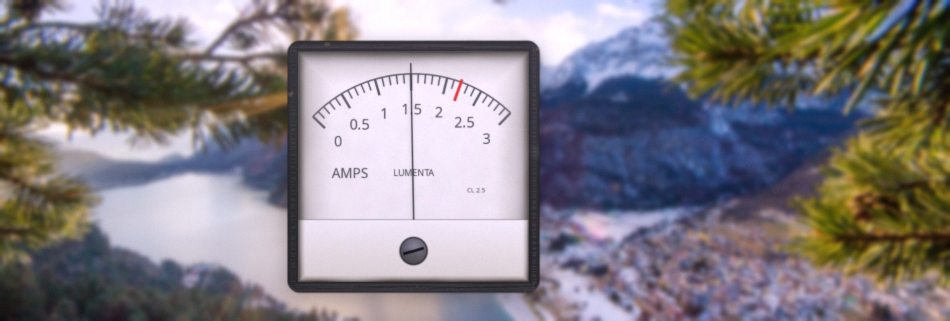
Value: 1.5 A
